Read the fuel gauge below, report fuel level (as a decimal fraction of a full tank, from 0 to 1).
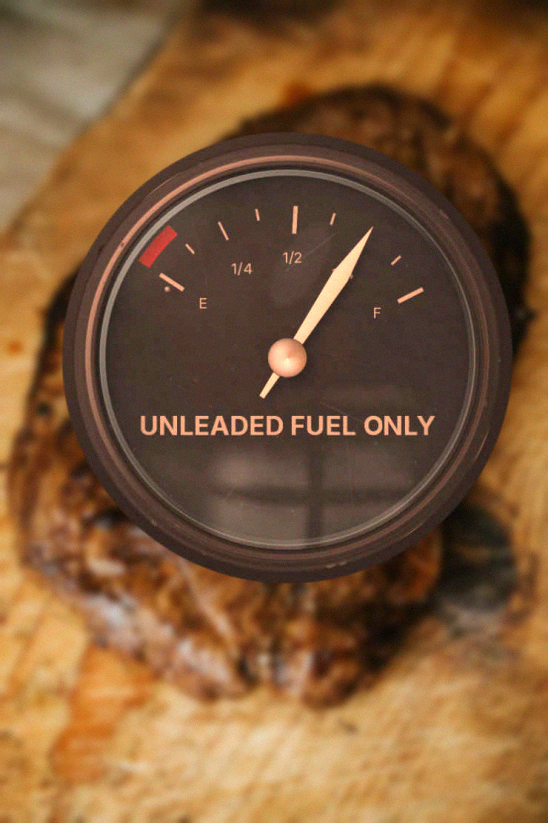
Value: 0.75
